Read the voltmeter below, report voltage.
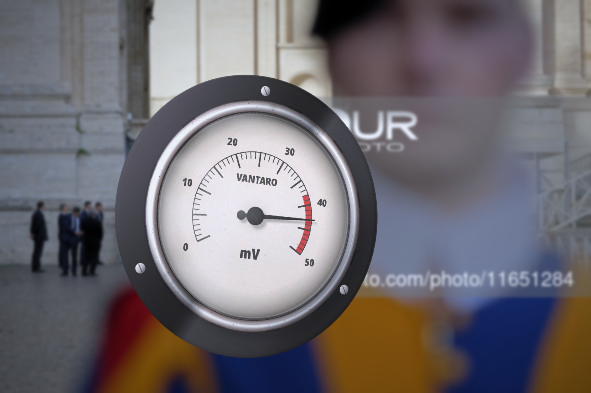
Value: 43 mV
